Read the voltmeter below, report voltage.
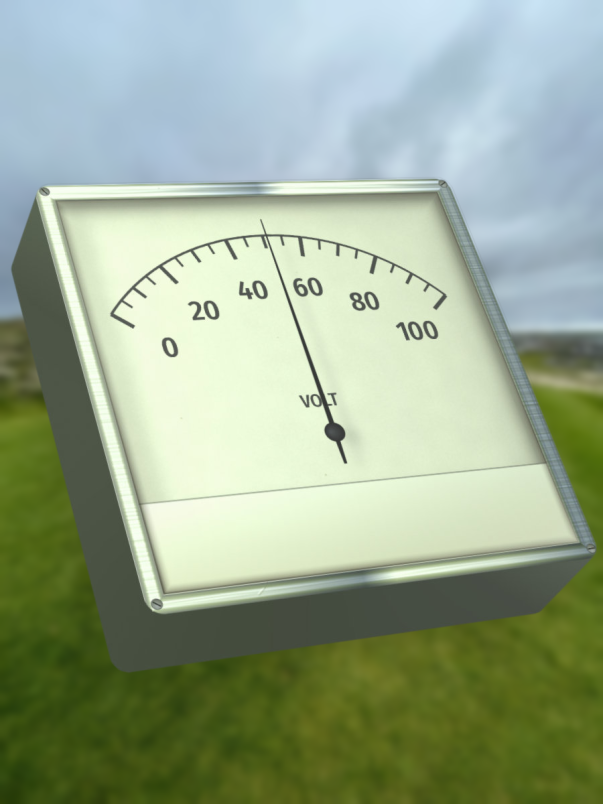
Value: 50 V
